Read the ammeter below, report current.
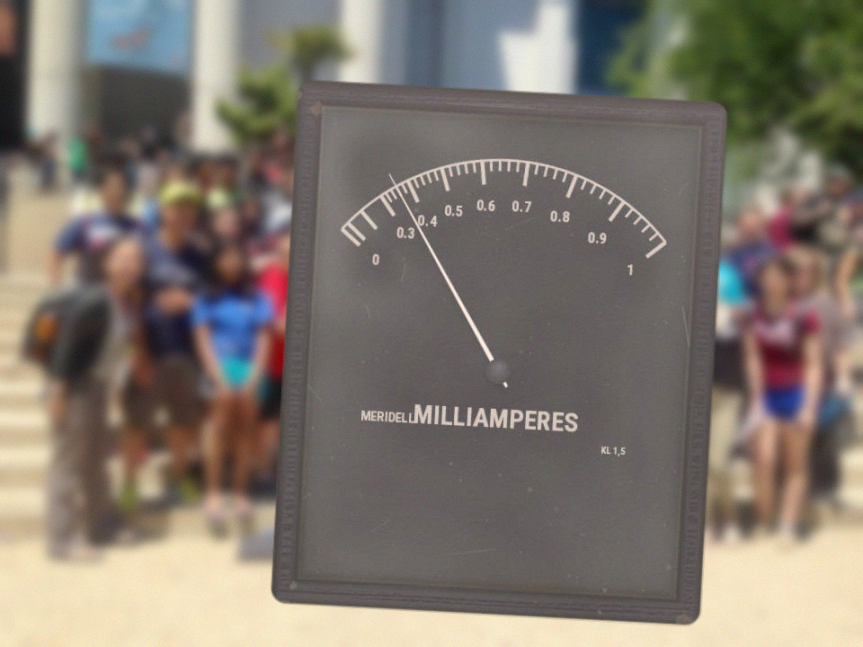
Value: 0.36 mA
